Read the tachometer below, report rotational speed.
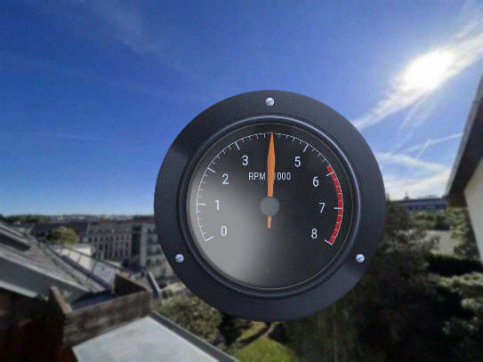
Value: 4000 rpm
